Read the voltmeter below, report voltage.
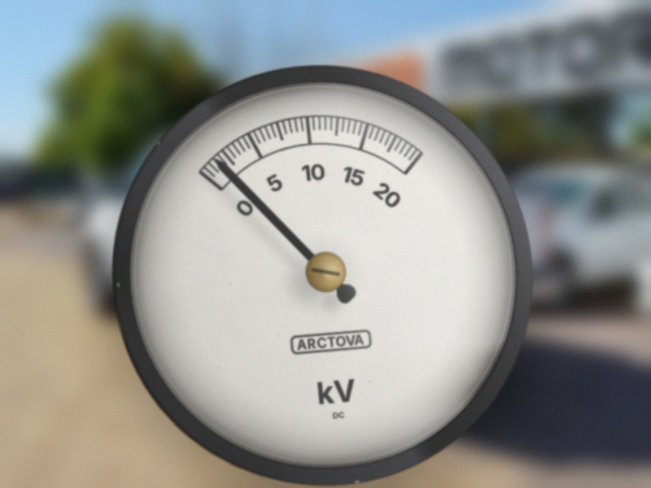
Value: 1.5 kV
